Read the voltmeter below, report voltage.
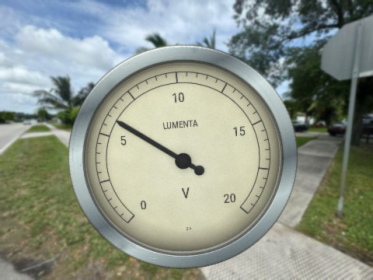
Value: 6 V
